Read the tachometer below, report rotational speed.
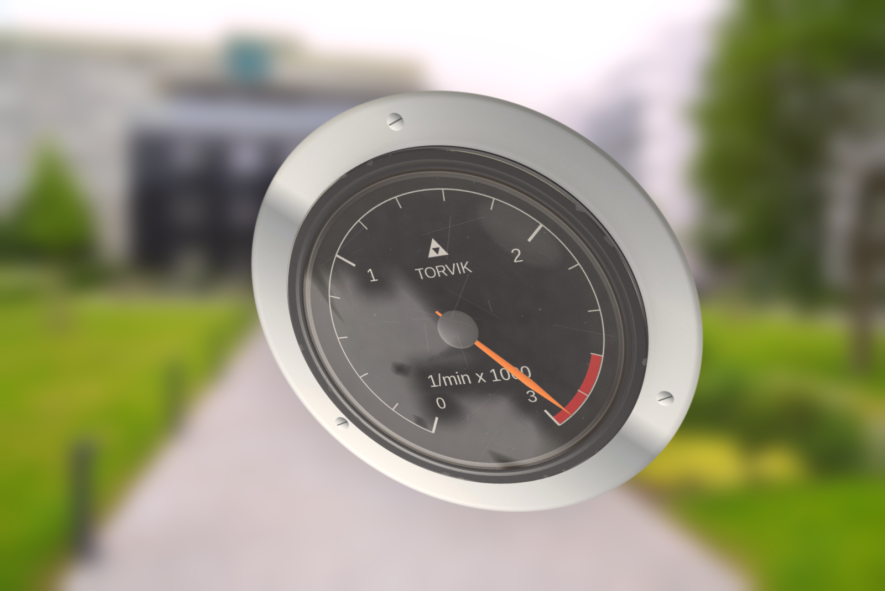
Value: 2900 rpm
